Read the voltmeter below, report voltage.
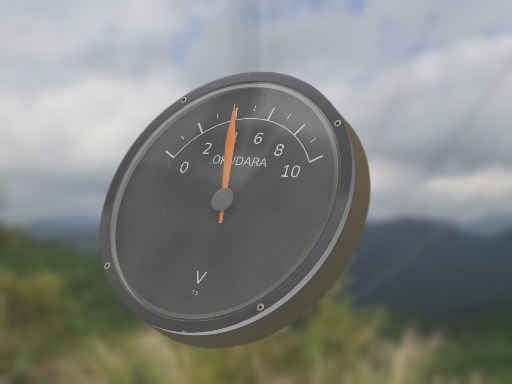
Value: 4 V
